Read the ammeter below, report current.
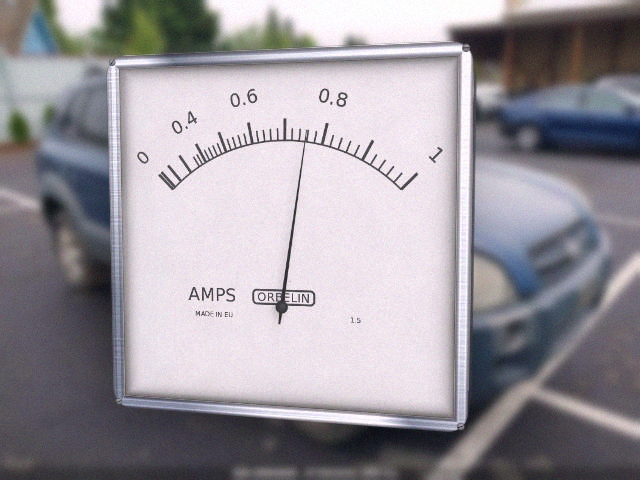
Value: 0.76 A
